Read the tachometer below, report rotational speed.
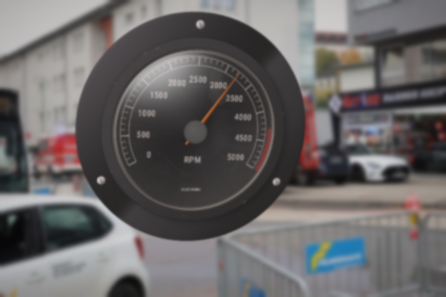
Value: 3200 rpm
